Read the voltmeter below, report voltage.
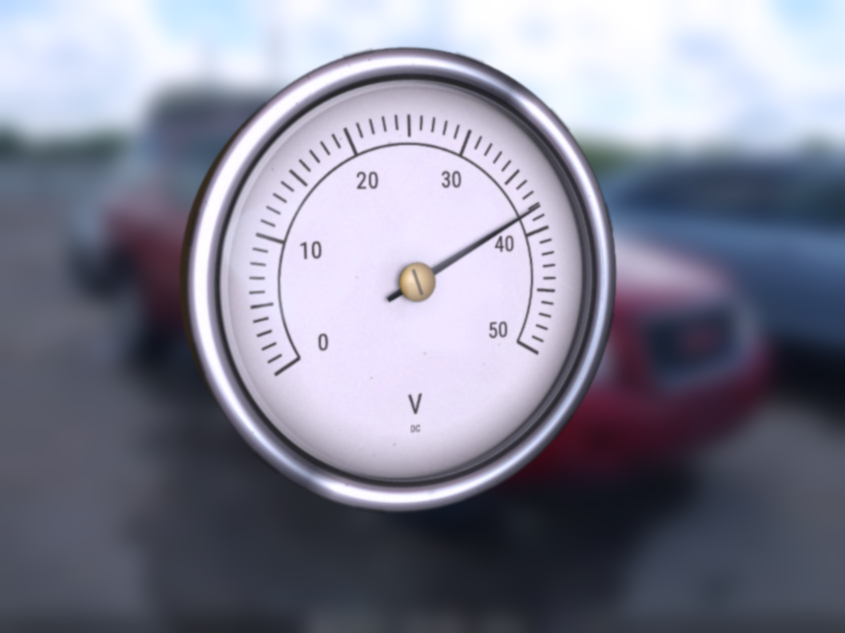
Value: 38 V
